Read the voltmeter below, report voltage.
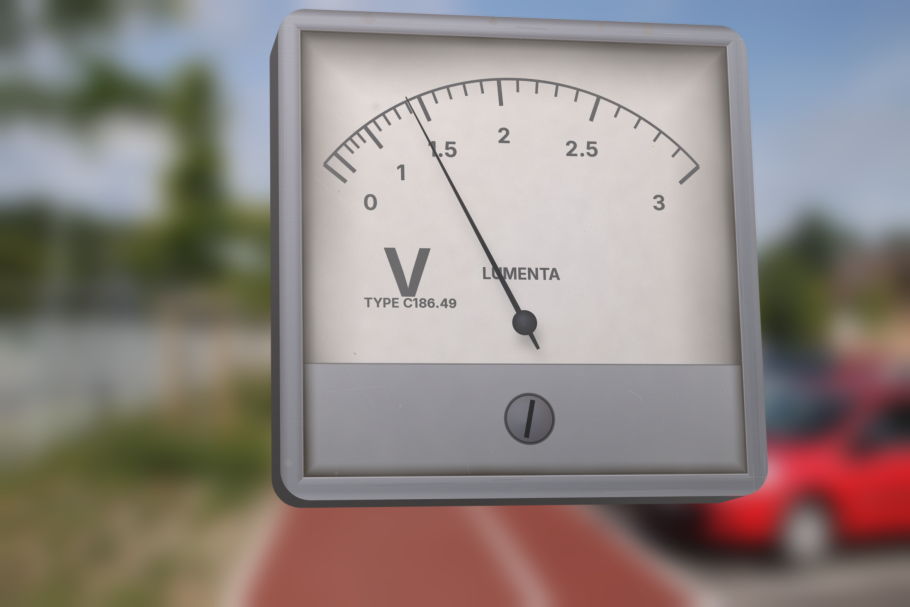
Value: 1.4 V
